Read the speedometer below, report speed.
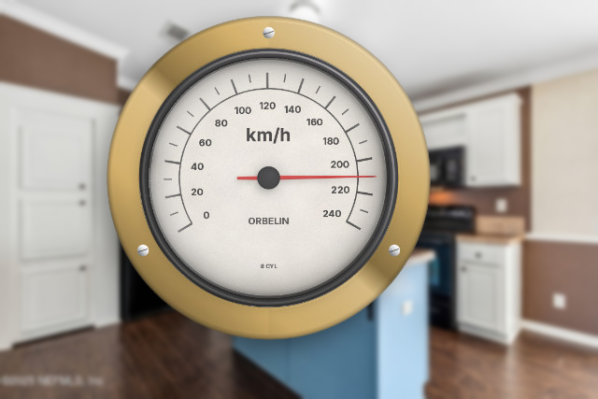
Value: 210 km/h
